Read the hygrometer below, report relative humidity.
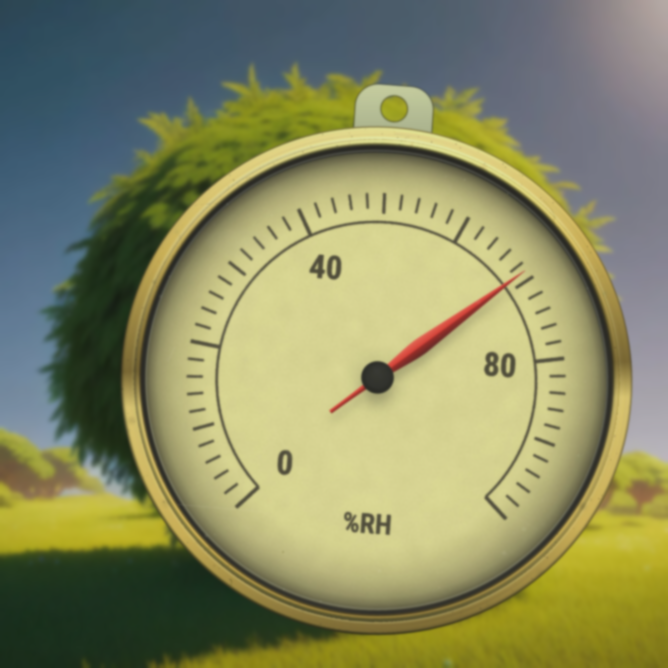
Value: 69 %
